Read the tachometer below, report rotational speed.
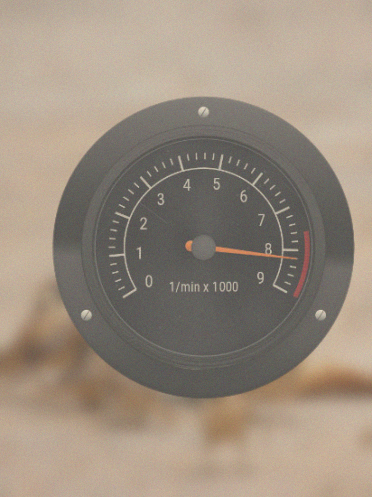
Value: 8200 rpm
